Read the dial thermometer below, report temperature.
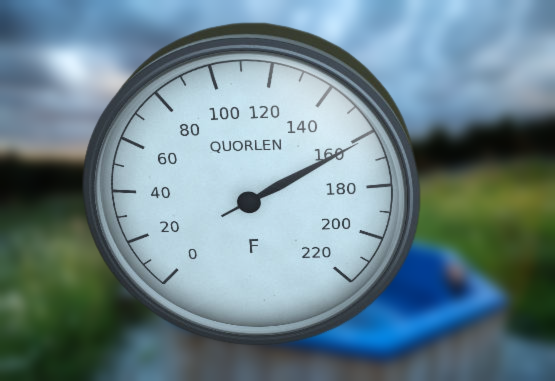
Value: 160 °F
